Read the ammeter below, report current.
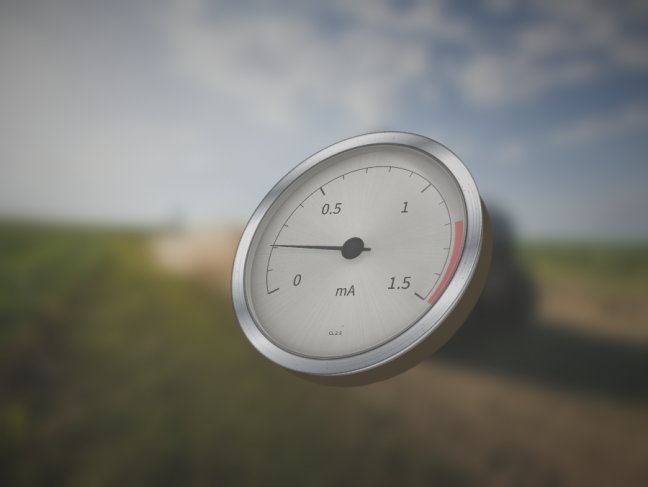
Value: 0.2 mA
